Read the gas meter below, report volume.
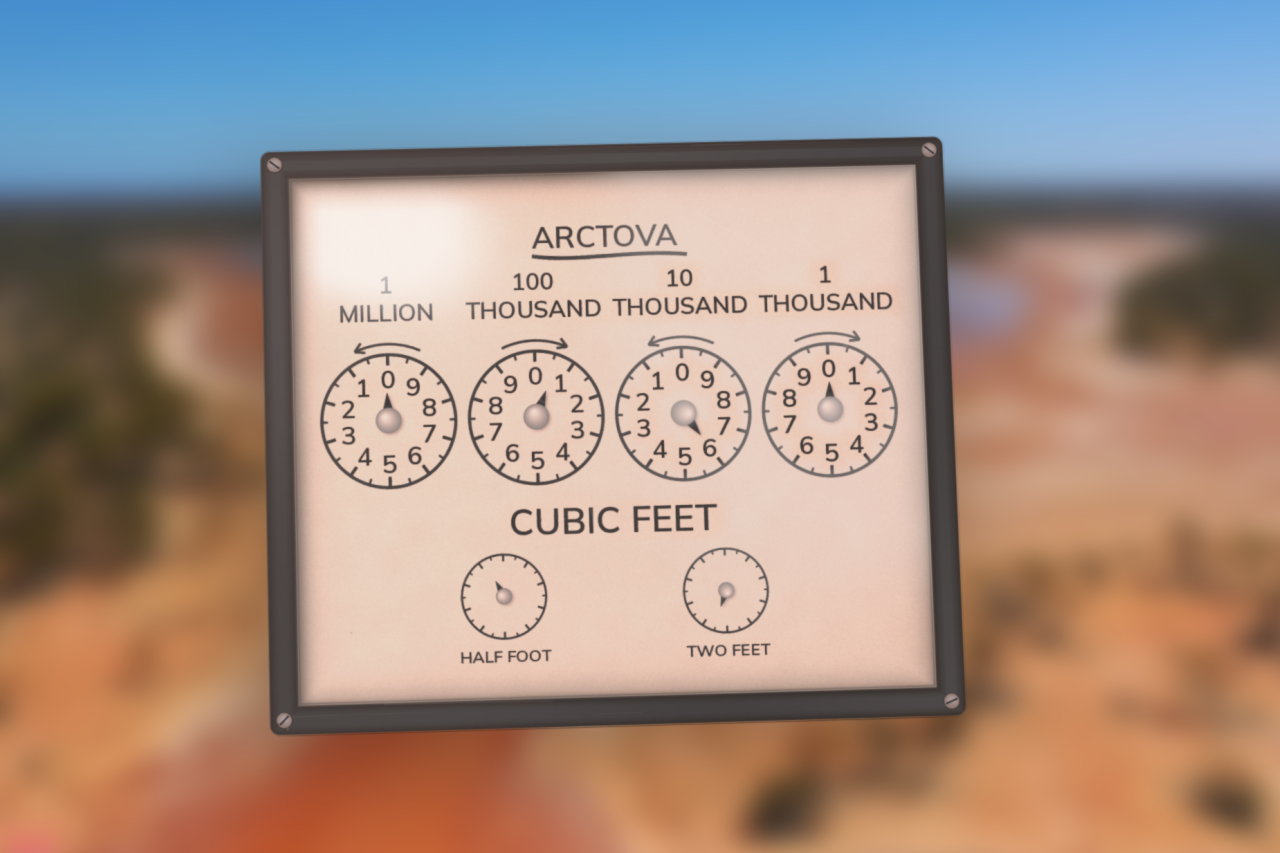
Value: 6000 ft³
